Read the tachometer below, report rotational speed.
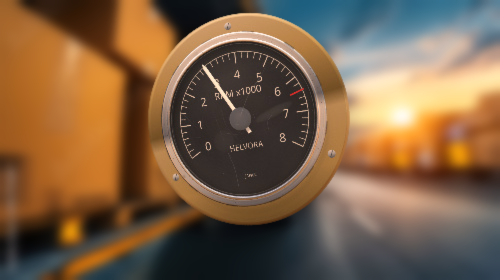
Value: 3000 rpm
